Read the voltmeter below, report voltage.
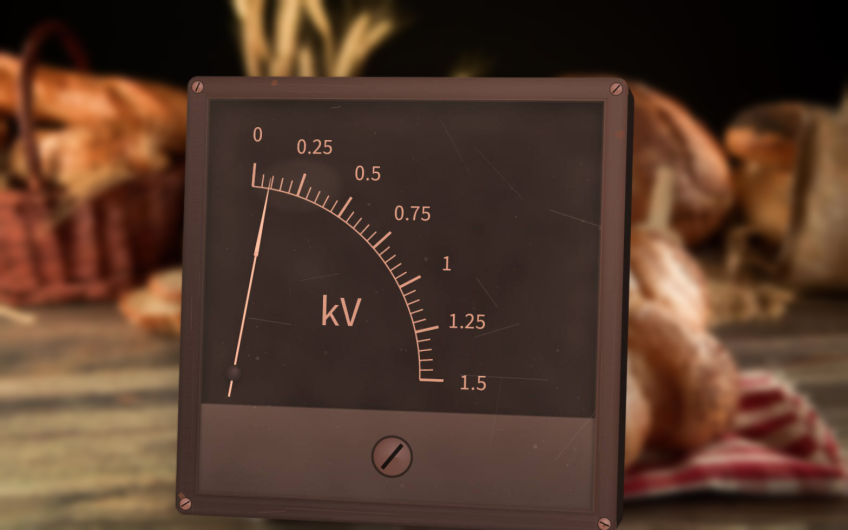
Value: 0.1 kV
